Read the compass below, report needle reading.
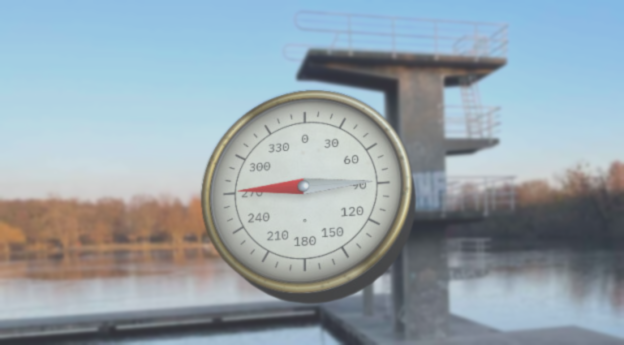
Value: 270 °
